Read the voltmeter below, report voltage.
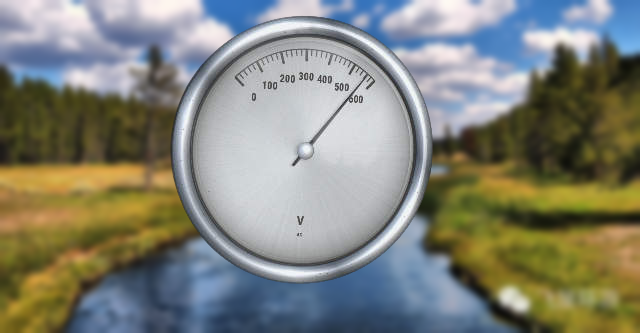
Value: 560 V
